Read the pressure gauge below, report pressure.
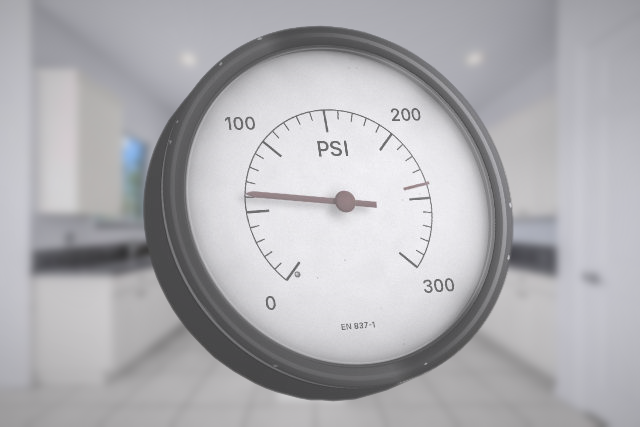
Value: 60 psi
